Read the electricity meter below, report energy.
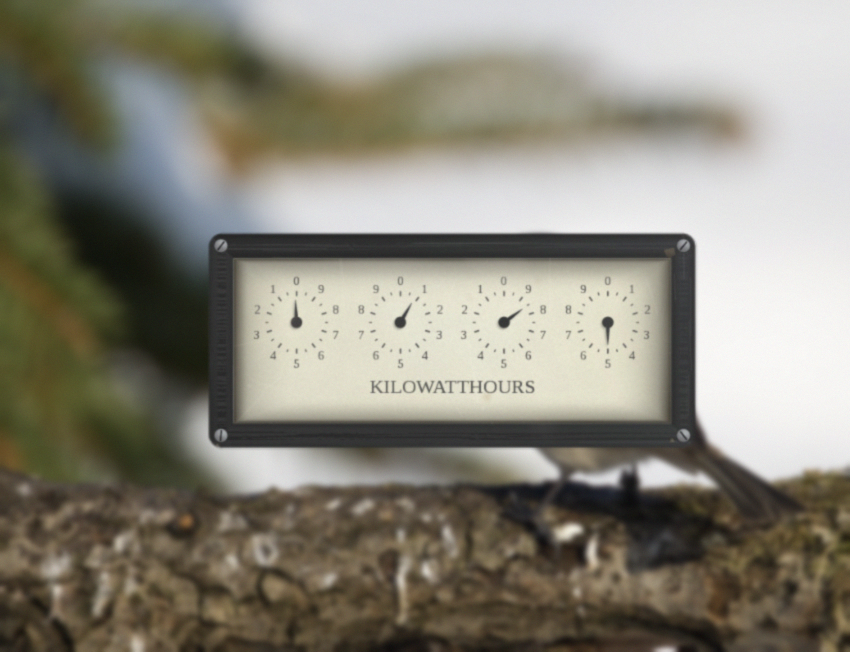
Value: 85 kWh
